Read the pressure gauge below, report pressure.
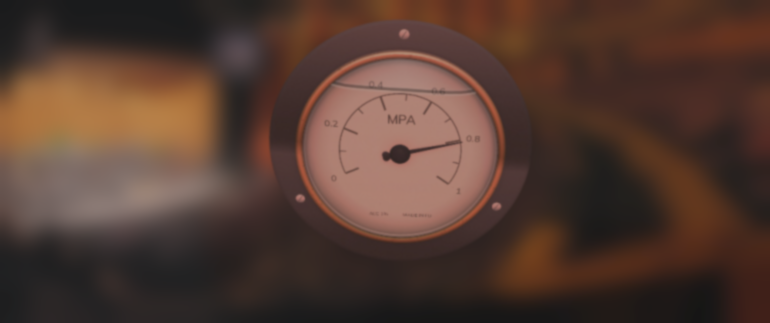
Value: 0.8 MPa
